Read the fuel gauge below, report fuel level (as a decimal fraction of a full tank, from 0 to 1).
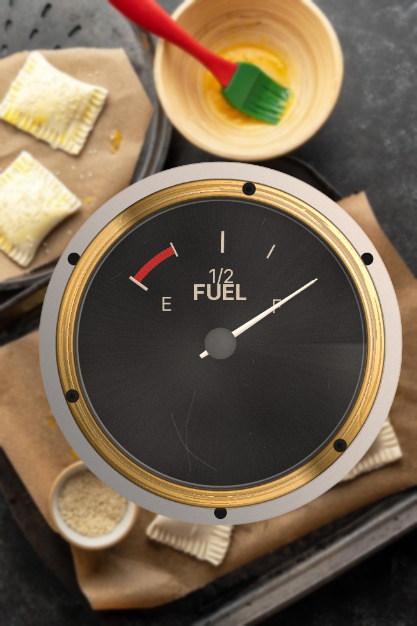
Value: 1
